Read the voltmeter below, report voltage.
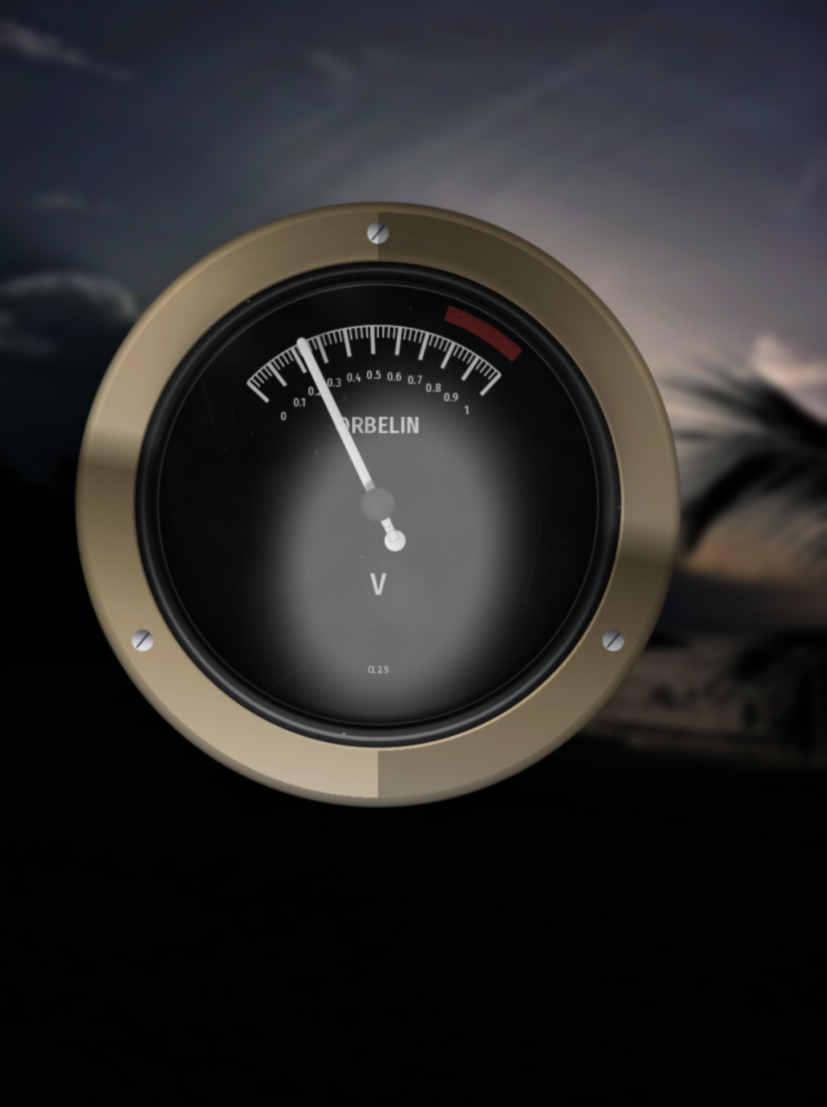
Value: 0.24 V
